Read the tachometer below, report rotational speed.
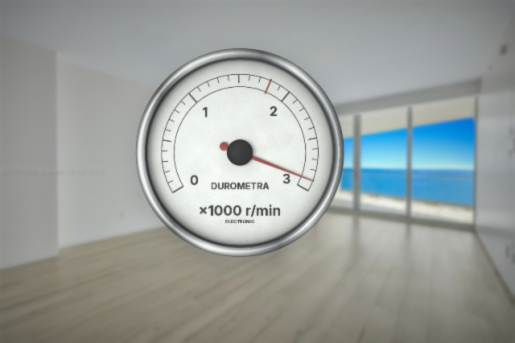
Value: 2900 rpm
